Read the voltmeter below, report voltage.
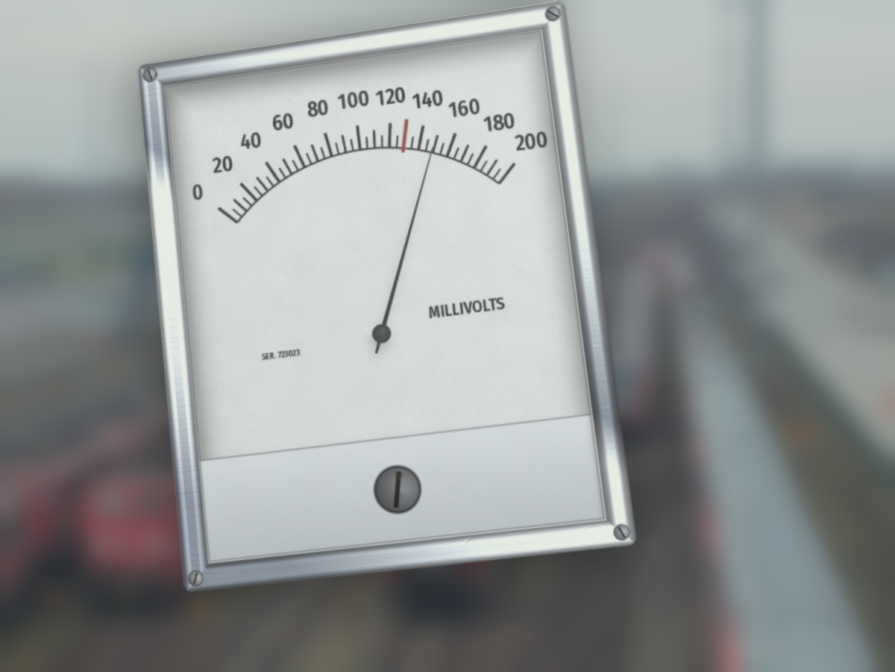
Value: 150 mV
